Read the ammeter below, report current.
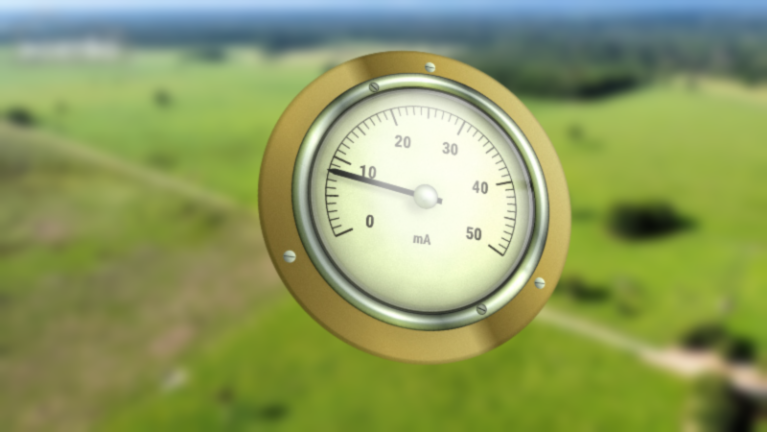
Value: 8 mA
